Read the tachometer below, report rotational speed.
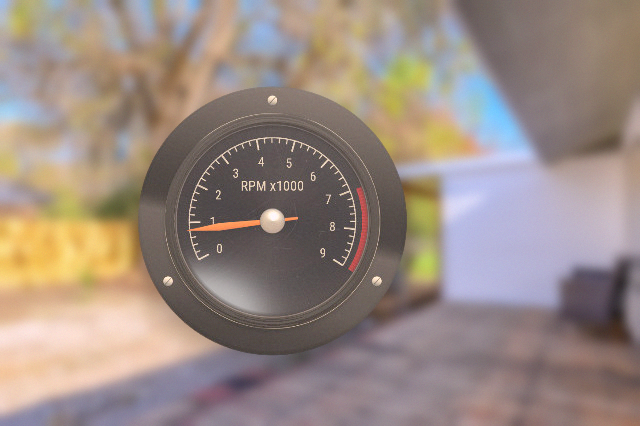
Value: 800 rpm
